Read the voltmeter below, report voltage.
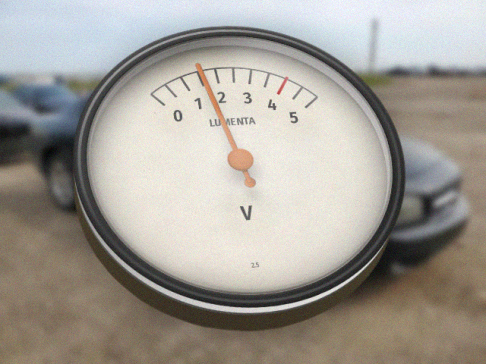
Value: 1.5 V
